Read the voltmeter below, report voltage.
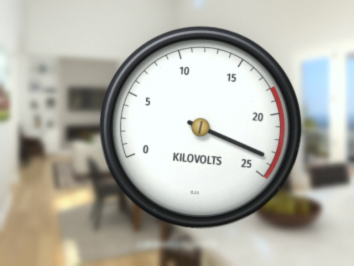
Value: 23.5 kV
